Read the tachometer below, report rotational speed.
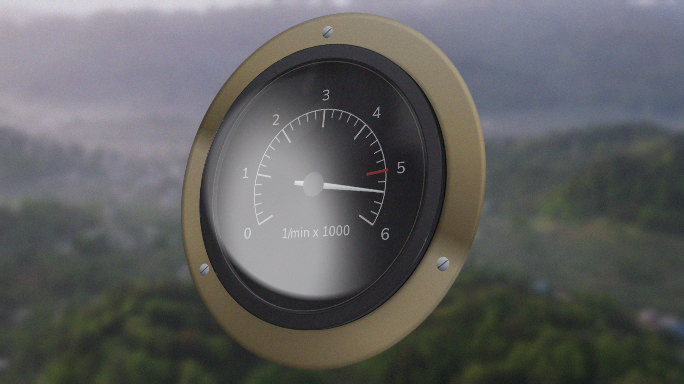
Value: 5400 rpm
